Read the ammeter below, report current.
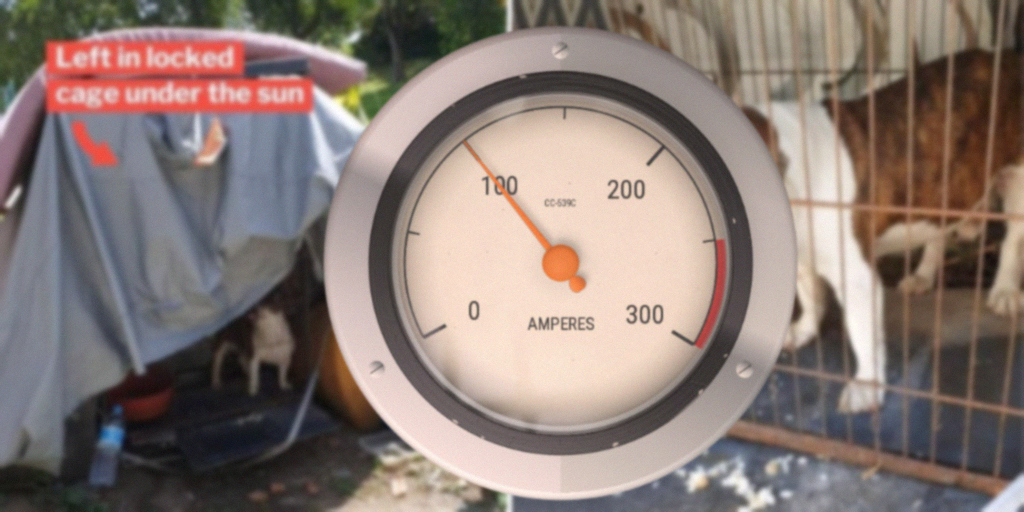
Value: 100 A
